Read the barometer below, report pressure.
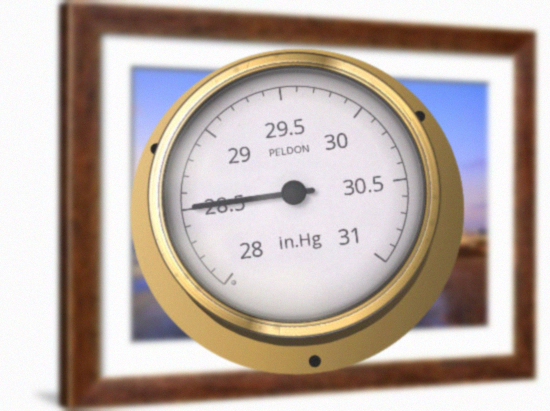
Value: 28.5 inHg
